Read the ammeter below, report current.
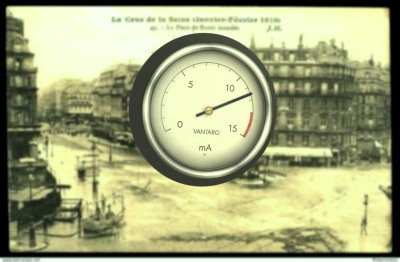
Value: 11.5 mA
